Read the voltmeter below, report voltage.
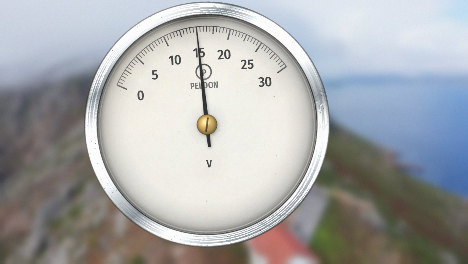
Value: 15 V
